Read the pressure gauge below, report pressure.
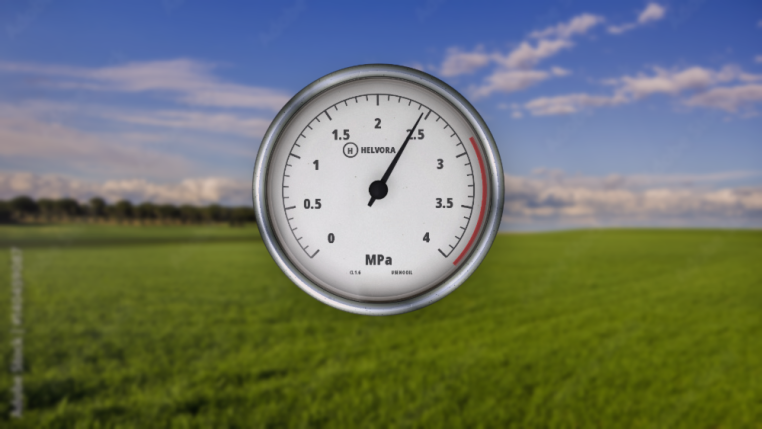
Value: 2.45 MPa
